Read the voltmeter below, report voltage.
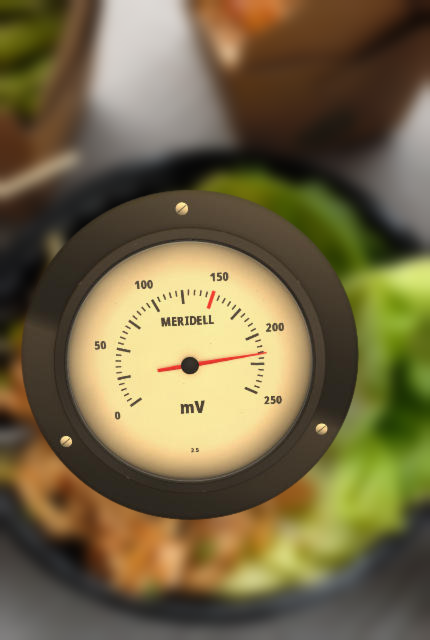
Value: 215 mV
